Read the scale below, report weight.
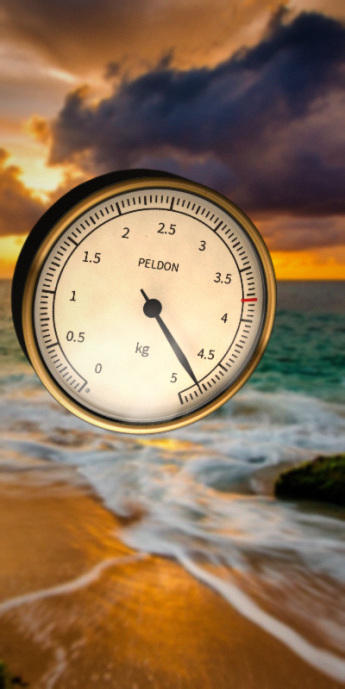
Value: 4.8 kg
